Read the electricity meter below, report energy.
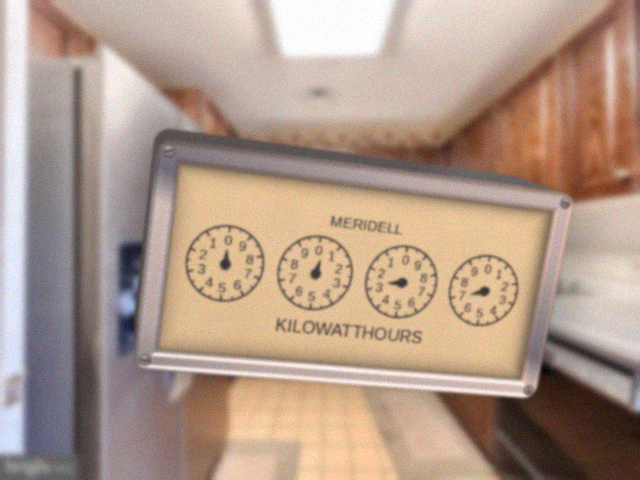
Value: 27 kWh
